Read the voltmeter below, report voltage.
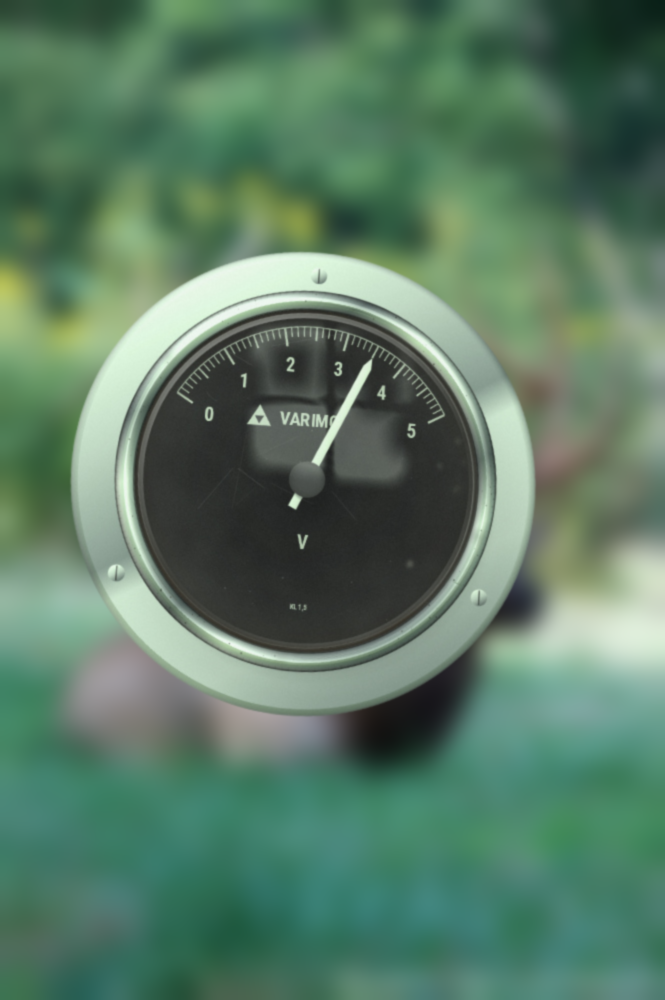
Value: 3.5 V
